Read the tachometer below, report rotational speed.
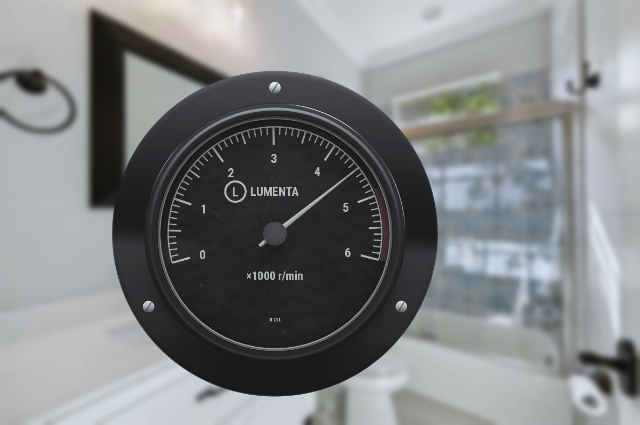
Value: 4500 rpm
